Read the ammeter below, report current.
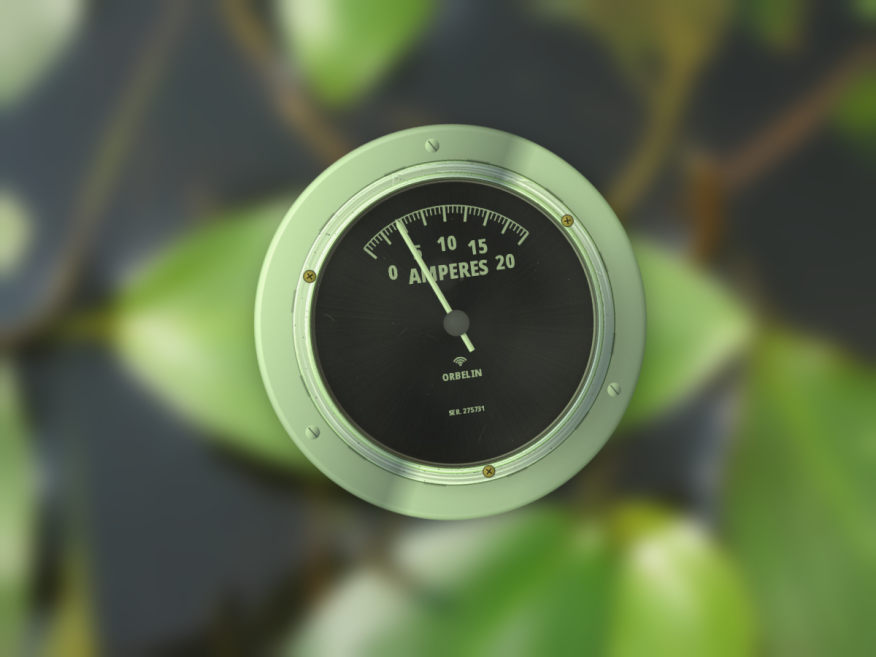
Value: 4.5 A
